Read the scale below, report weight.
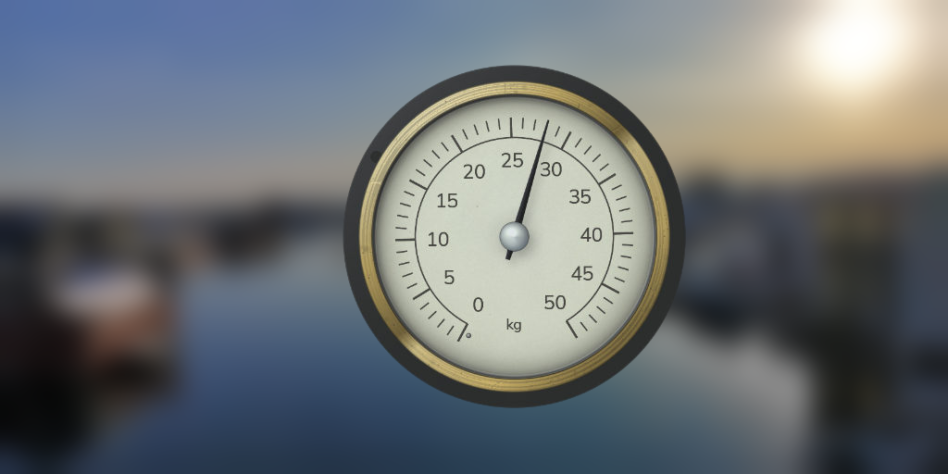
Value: 28 kg
